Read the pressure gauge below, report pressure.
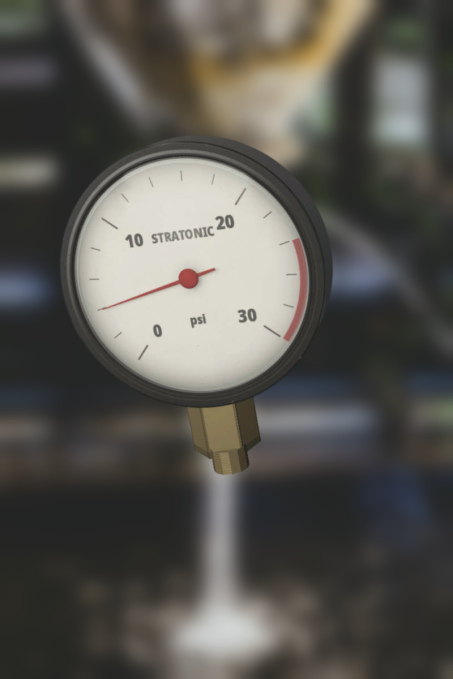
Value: 4 psi
